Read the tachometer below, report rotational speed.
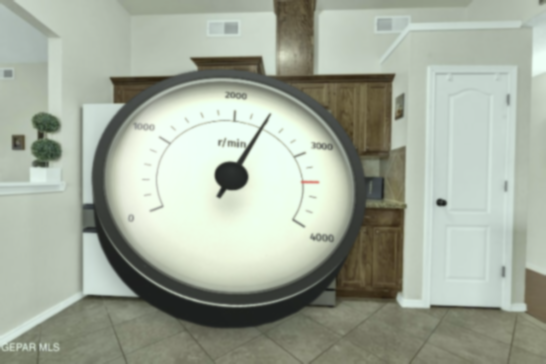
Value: 2400 rpm
